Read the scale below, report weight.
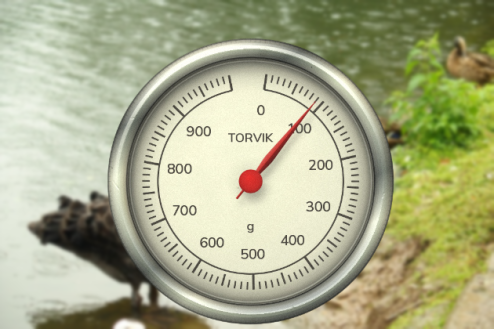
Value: 90 g
